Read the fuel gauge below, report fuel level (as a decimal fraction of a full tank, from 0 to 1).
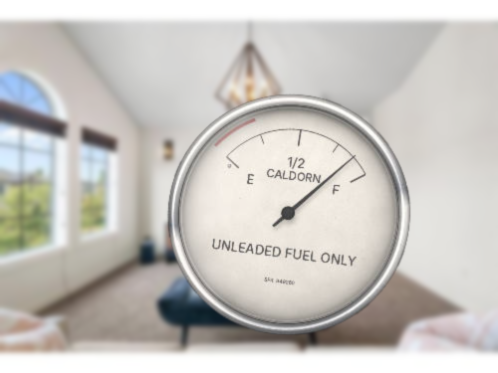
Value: 0.875
